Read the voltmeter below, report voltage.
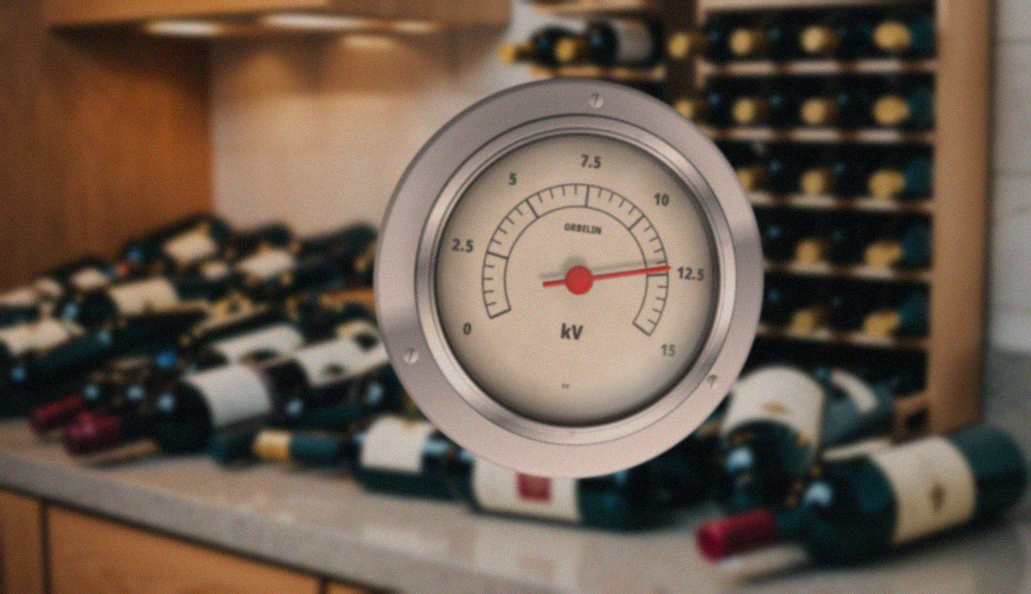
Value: 12.25 kV
